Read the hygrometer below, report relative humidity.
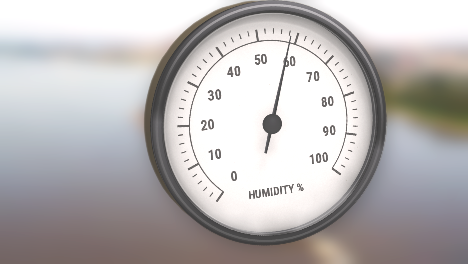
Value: 58 %
